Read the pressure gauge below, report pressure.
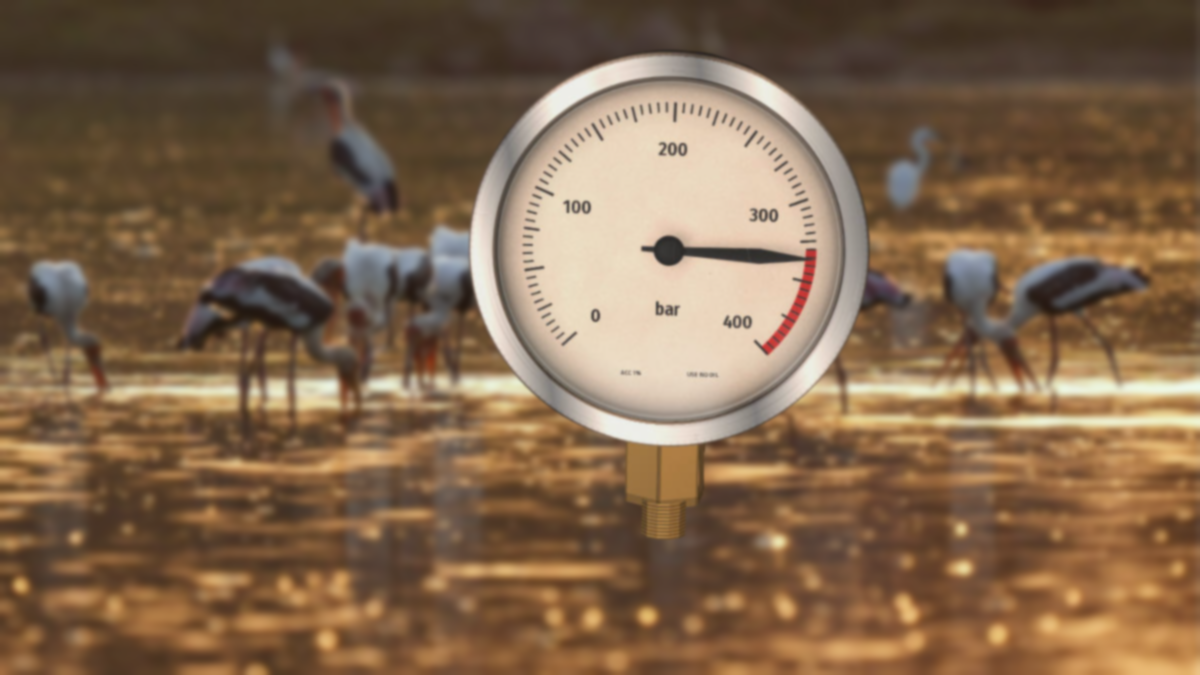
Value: 335 bar
